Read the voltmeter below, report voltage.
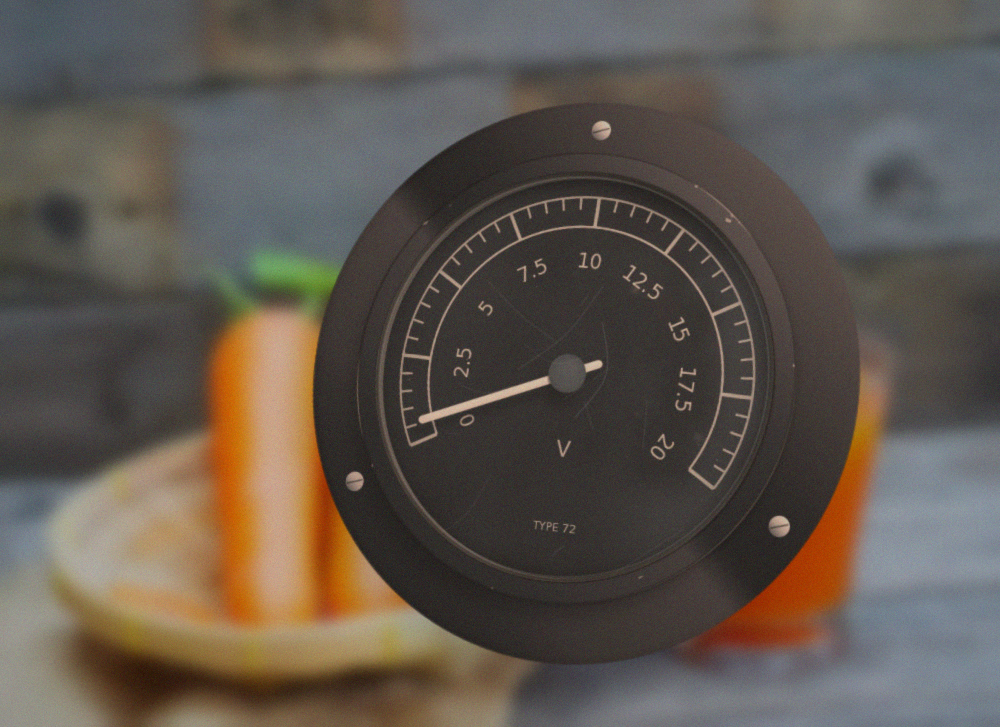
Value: 0.5 V
